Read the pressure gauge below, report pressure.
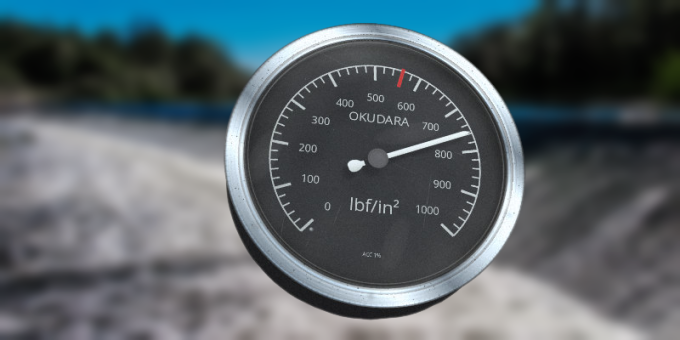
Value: 760 psi
